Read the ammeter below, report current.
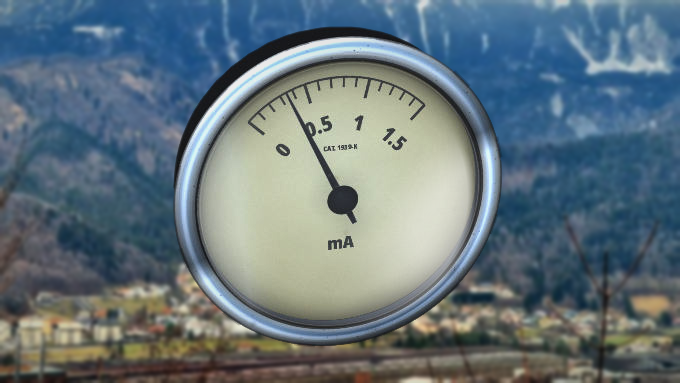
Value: 0.35 mA
